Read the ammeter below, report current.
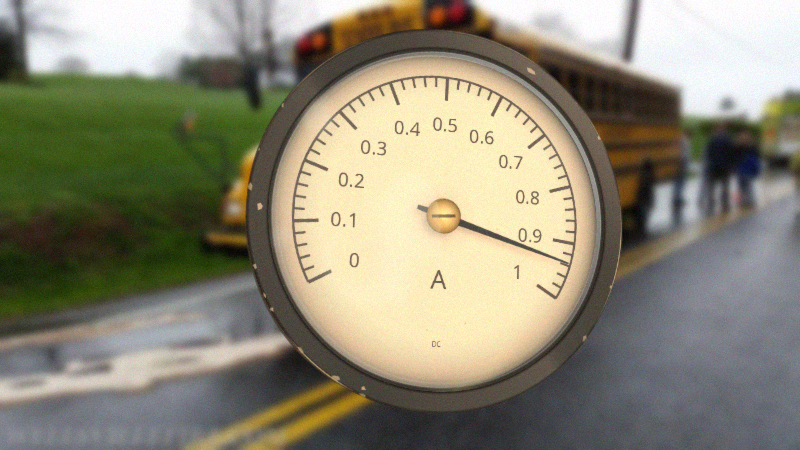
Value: 0.94 A
